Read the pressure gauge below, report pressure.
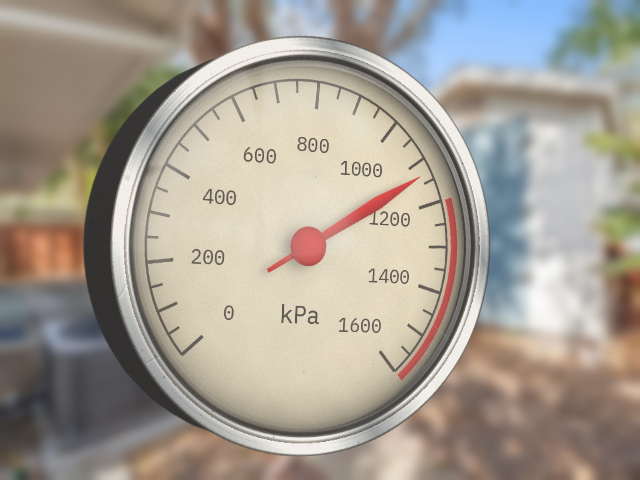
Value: 1125 kPa
